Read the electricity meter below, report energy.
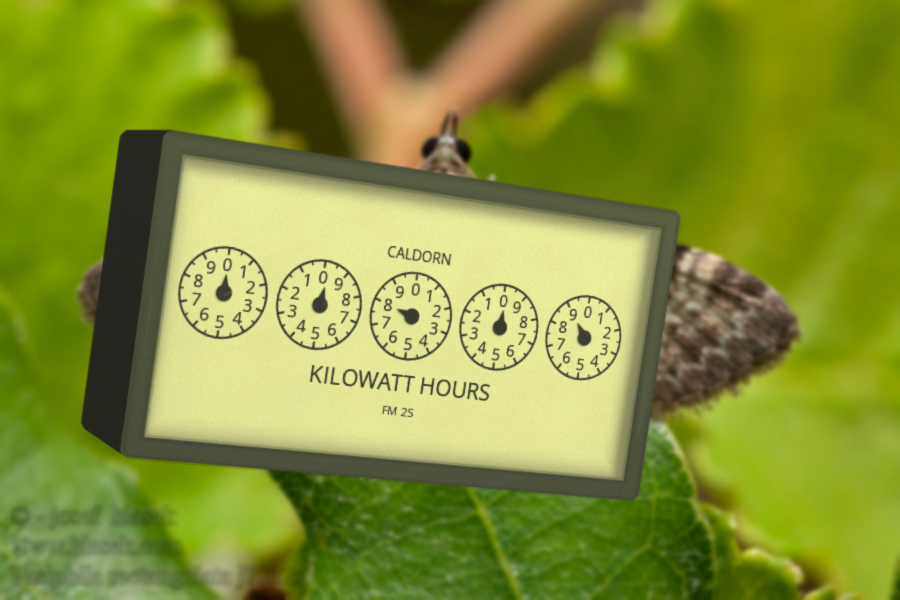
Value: 99799 kWh
